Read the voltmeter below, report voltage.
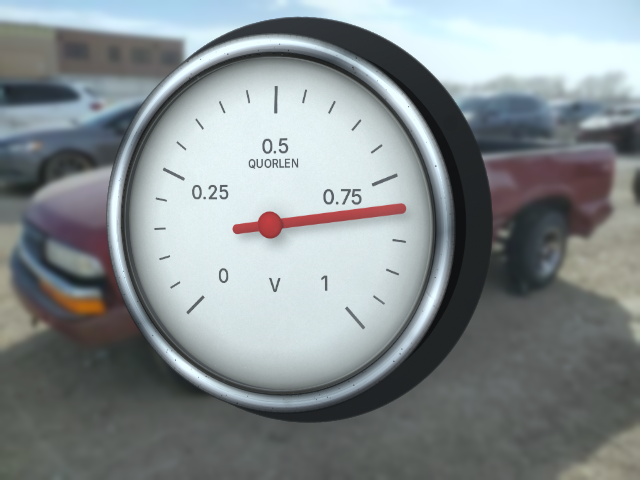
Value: 0.8 V
